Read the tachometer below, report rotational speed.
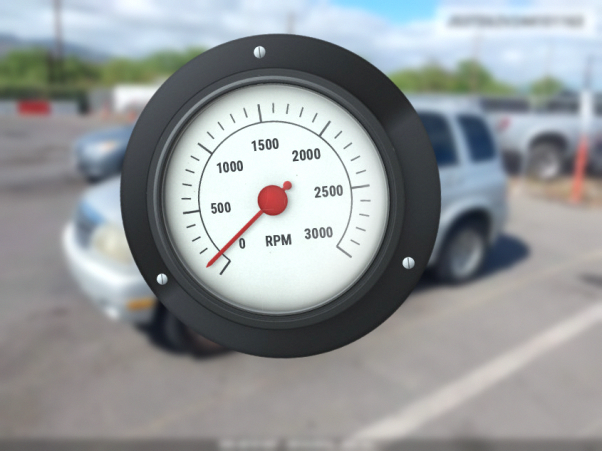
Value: 100 rpm
